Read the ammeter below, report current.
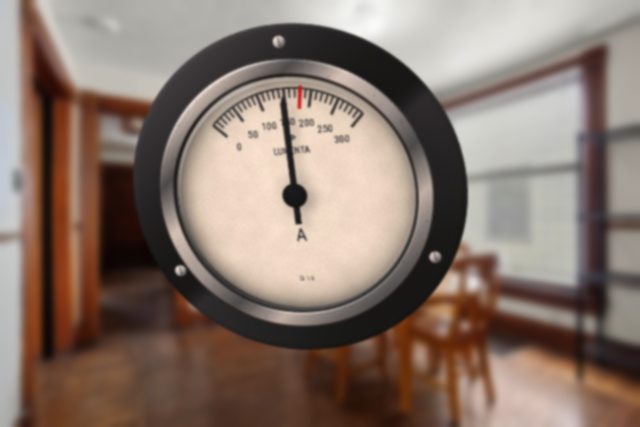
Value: 150 A
